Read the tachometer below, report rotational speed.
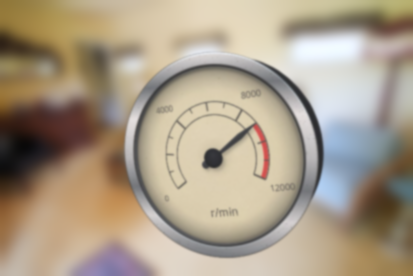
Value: 9000 rpm
